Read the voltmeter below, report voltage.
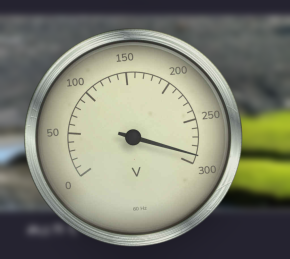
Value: 290 V
